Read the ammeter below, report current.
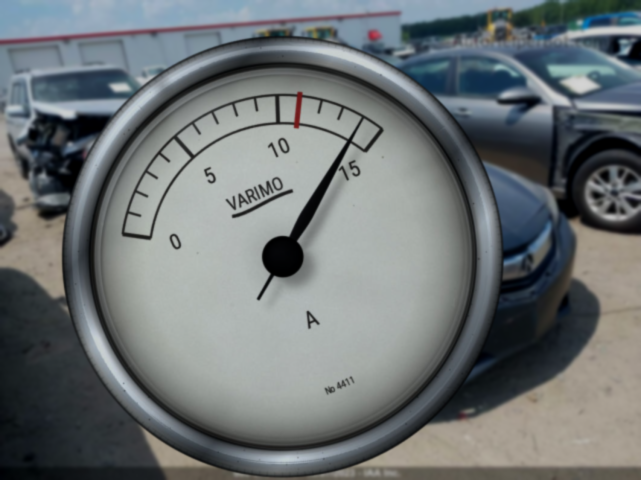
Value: 14 A
